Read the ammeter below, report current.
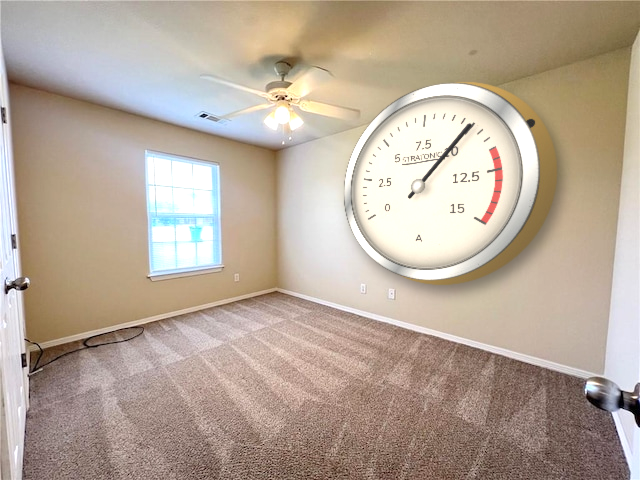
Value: 10 A
